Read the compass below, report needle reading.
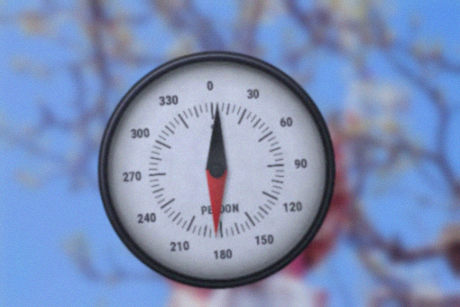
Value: 185 °
